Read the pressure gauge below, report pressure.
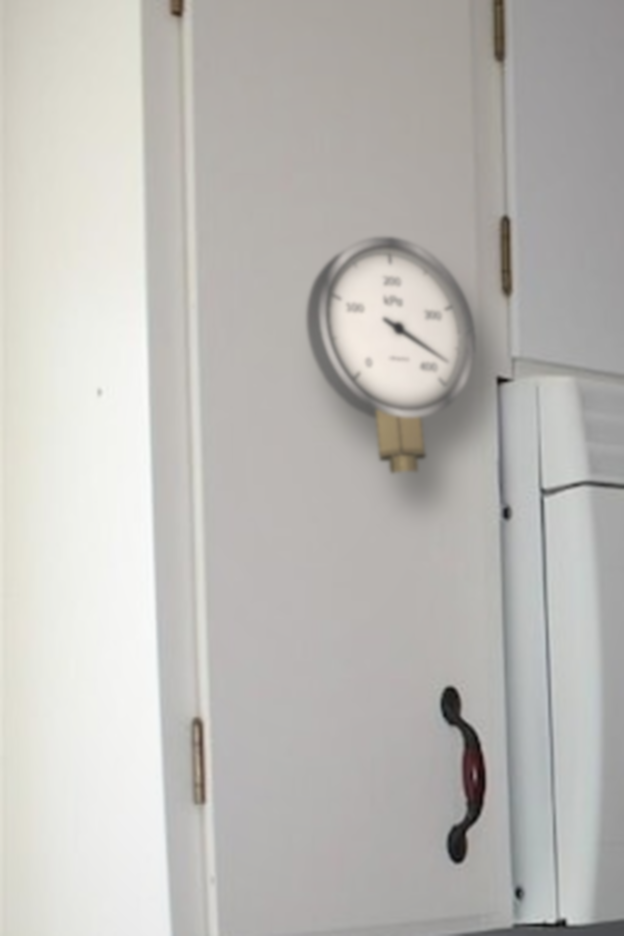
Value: 375 kPa
